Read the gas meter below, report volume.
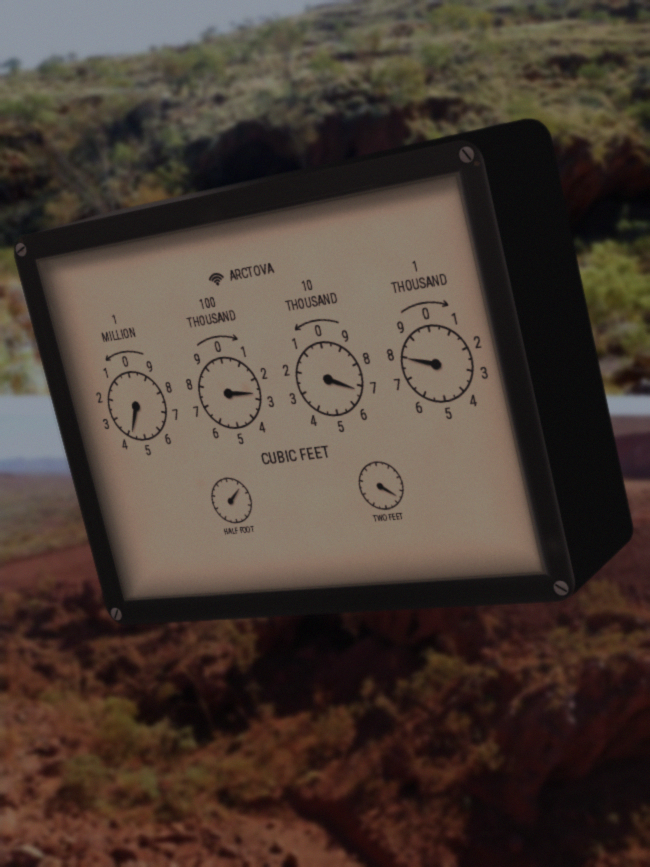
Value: 426800 ft³
